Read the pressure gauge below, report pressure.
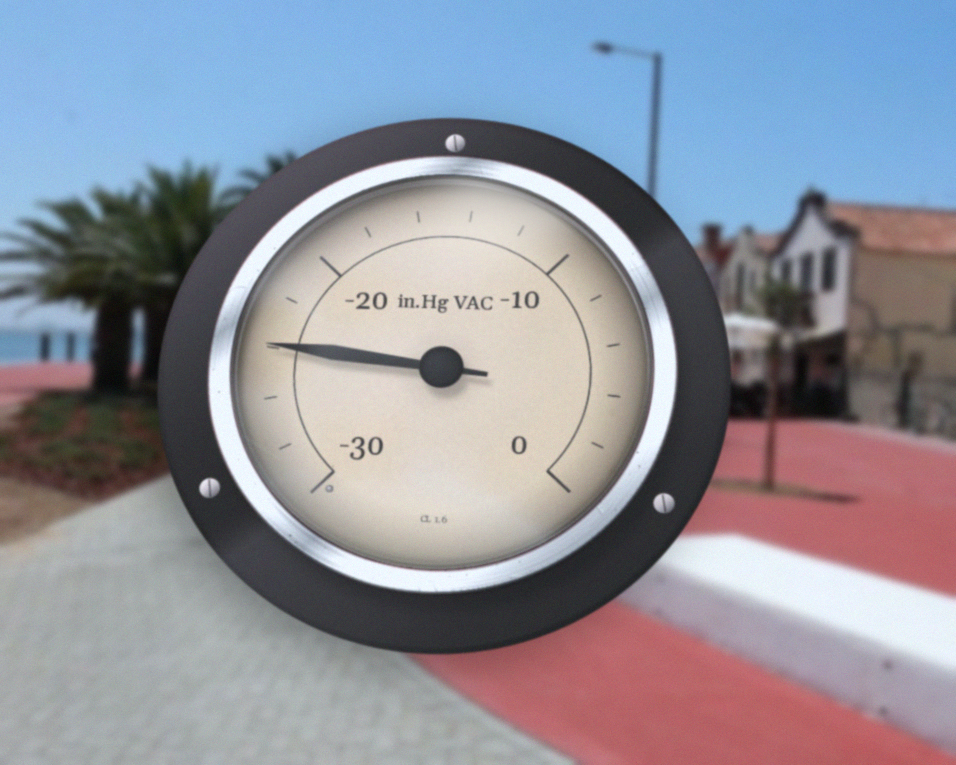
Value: -24 inHg
